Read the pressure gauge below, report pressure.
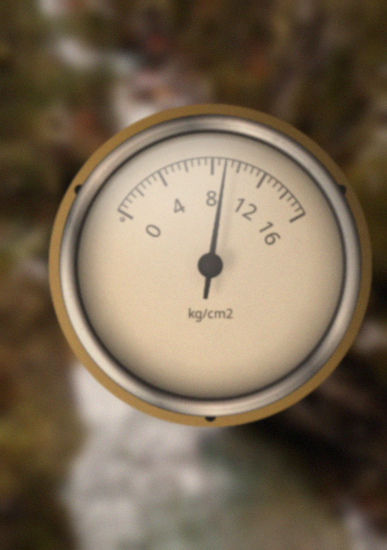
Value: 9 kg/cm²
